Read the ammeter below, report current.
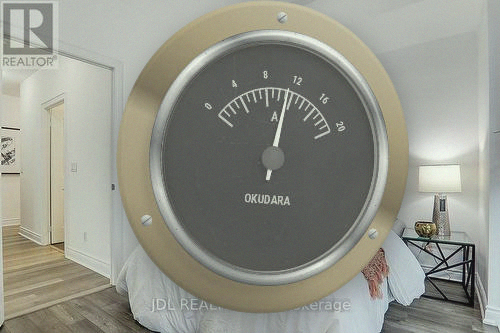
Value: 11 A
